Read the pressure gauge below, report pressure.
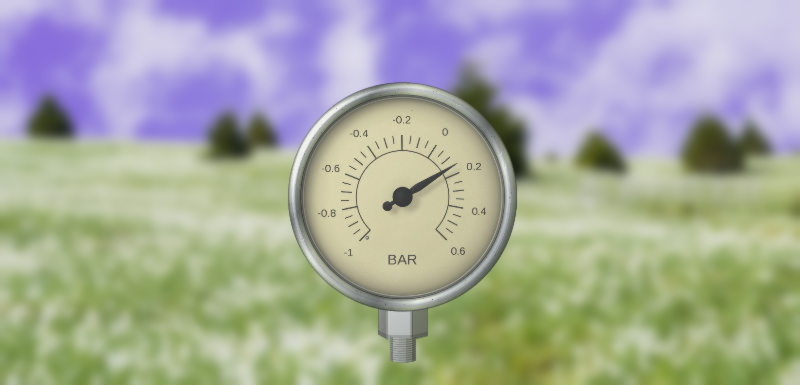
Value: 0.15 bar
